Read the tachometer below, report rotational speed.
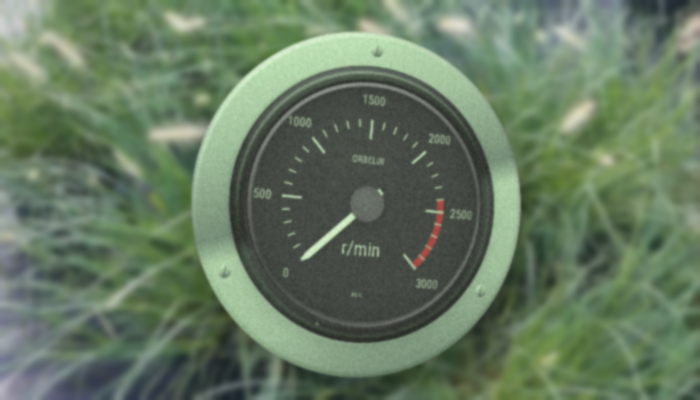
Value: 0 rpm
